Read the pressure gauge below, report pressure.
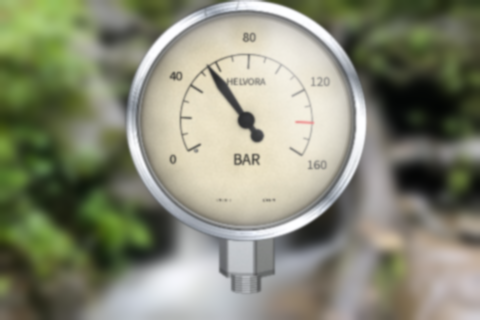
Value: 55 bar
